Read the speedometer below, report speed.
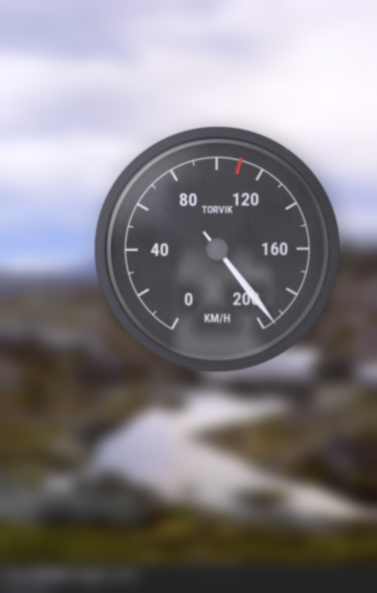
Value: 195 km/h
